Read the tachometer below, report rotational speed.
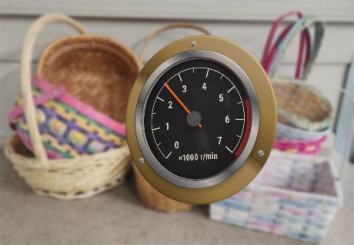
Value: 2500 rpm
